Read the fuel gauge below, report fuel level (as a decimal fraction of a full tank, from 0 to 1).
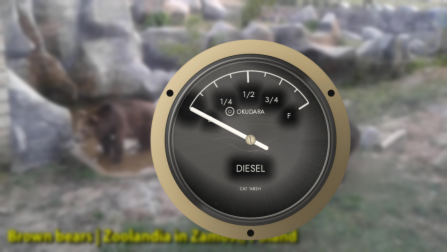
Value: 0
